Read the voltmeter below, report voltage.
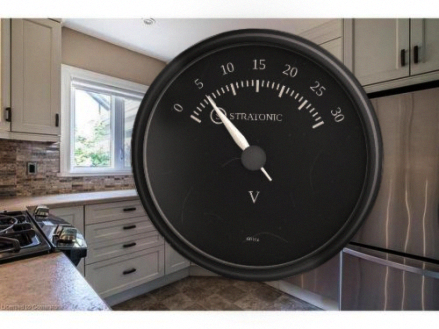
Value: 5 V
